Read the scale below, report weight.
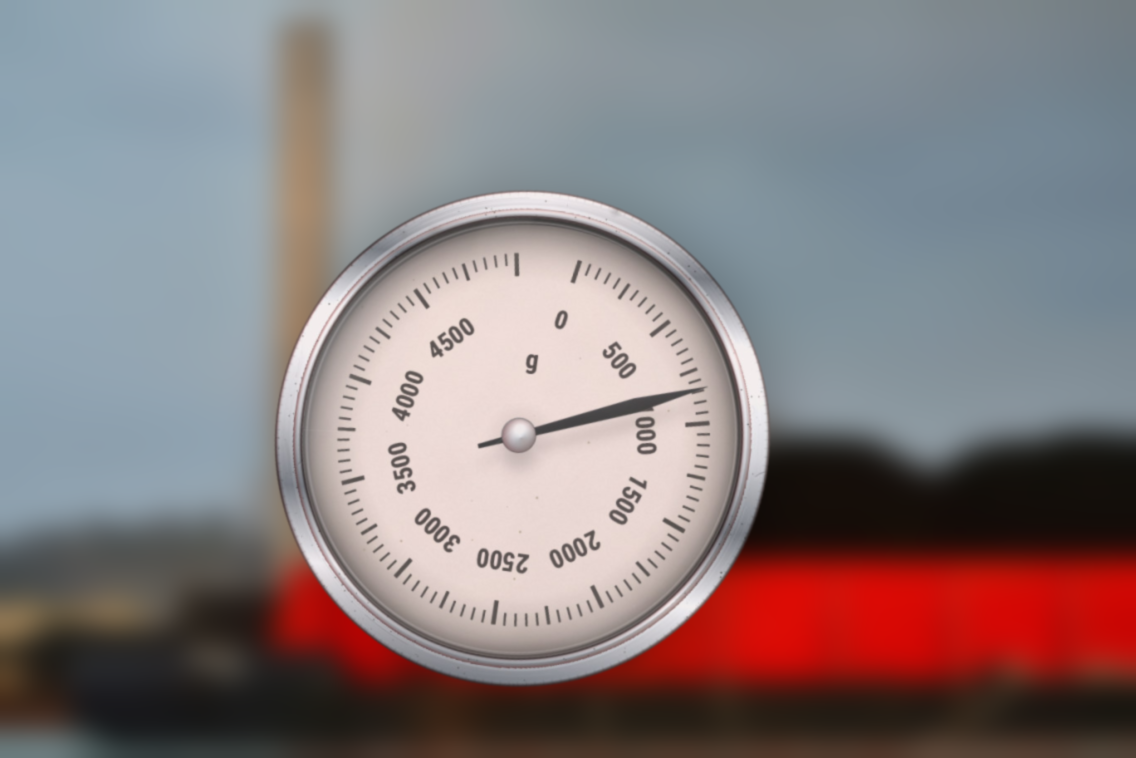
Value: 850 g
